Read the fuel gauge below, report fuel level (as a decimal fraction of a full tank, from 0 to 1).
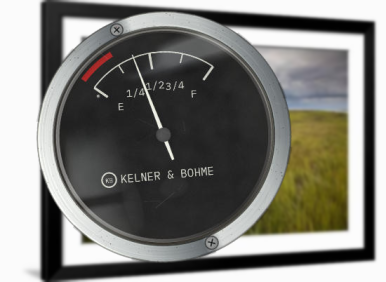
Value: 0.375
